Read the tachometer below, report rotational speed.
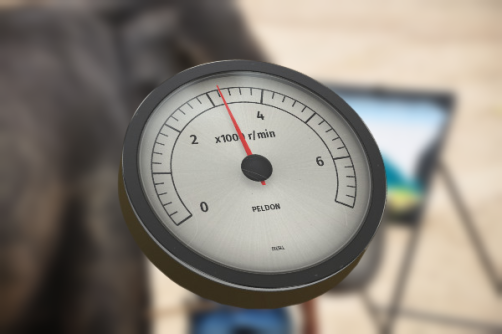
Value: 3200 rpm
